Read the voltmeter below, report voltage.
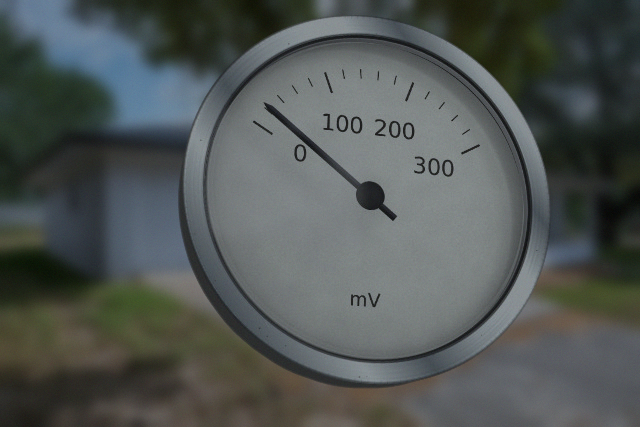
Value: 20 mV
